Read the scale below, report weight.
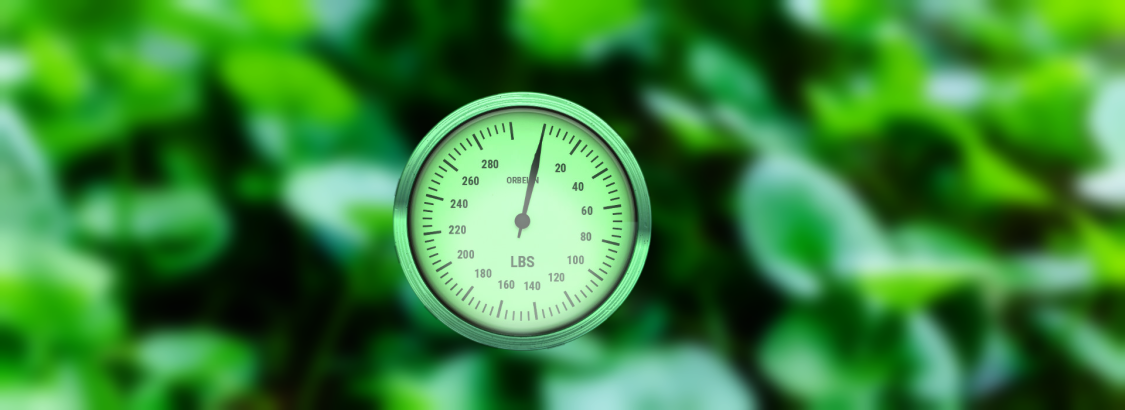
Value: 0 lb
